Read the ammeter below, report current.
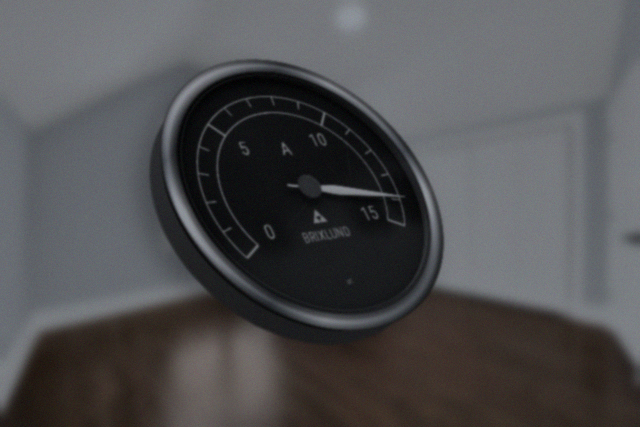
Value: 14 A
